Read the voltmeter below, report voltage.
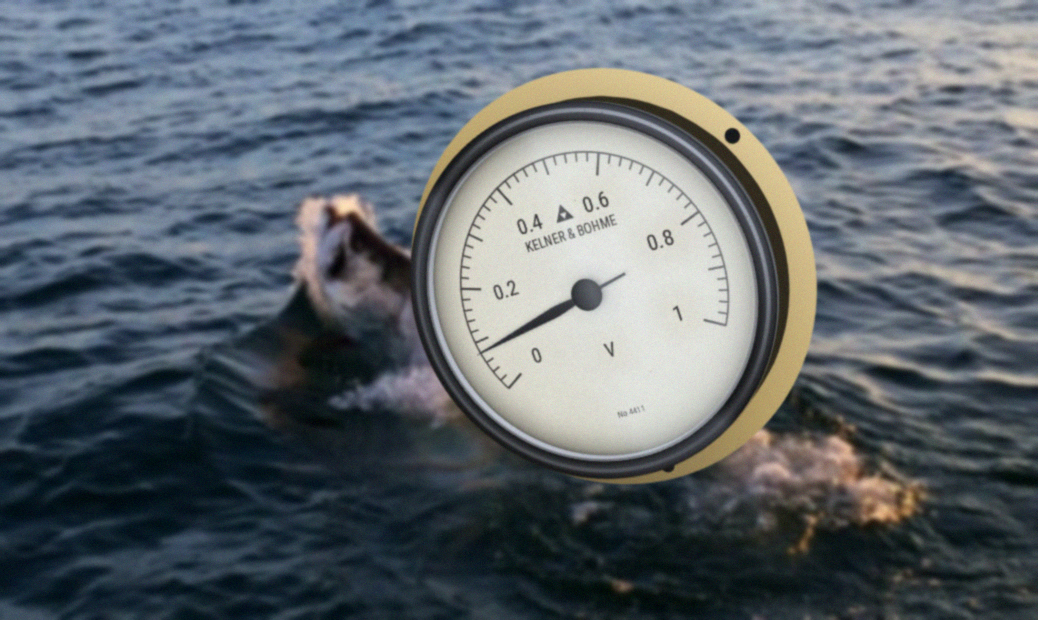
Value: 0.08 V
